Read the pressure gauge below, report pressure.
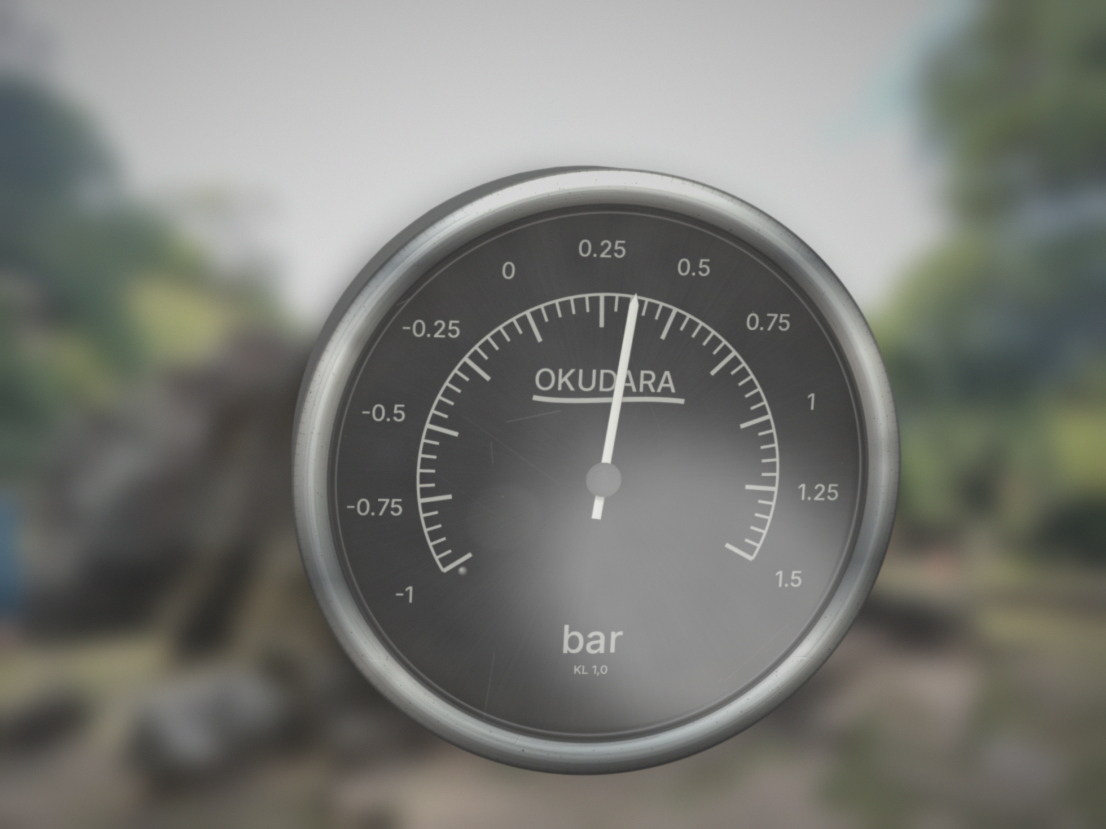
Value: 0.35 bar
